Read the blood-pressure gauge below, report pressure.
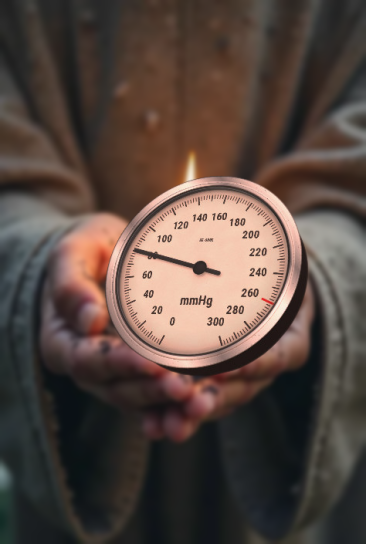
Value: 80 mmHg
